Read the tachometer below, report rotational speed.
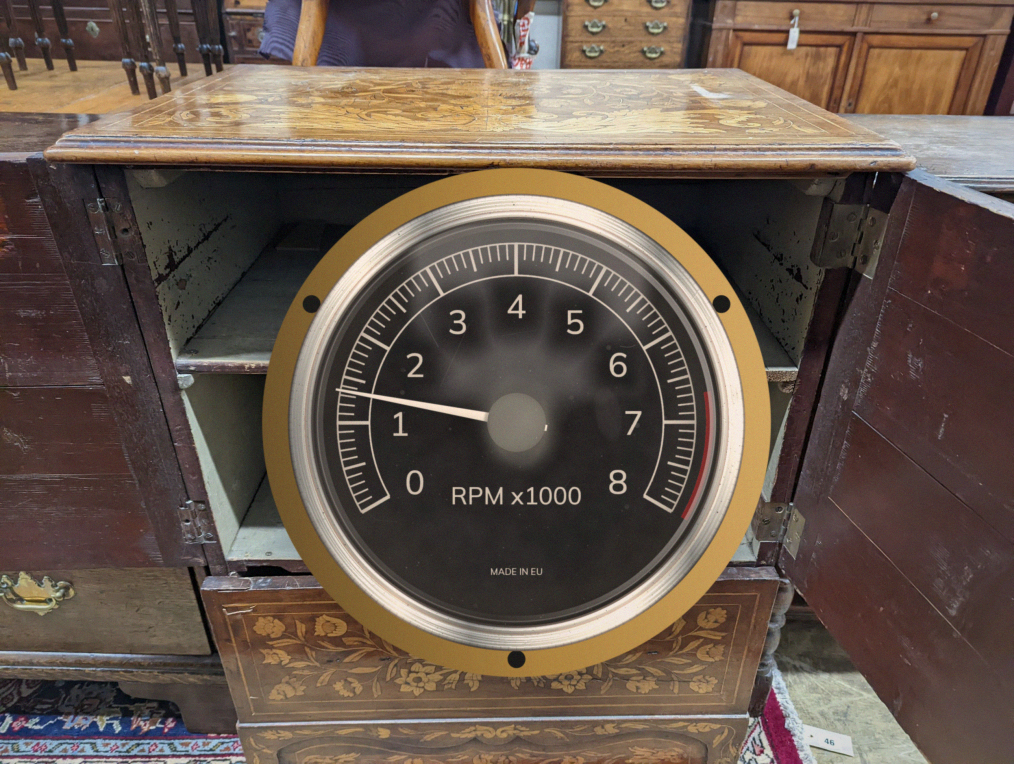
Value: 1350 rpm
